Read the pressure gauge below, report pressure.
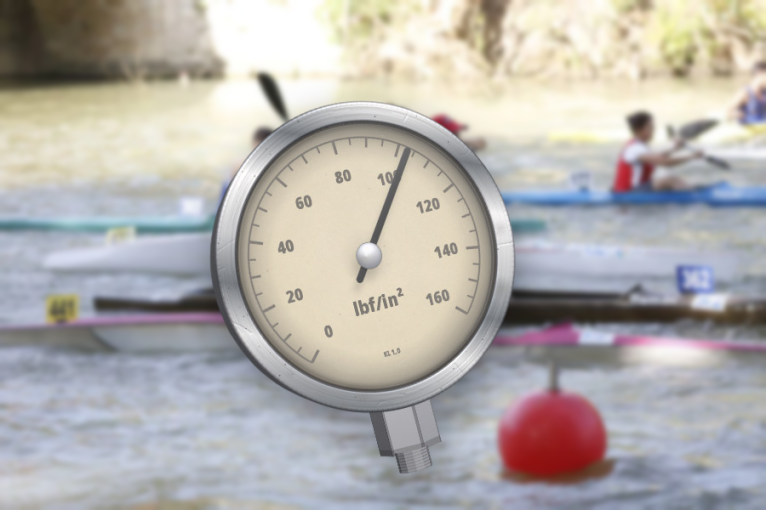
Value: 102.5 psi
